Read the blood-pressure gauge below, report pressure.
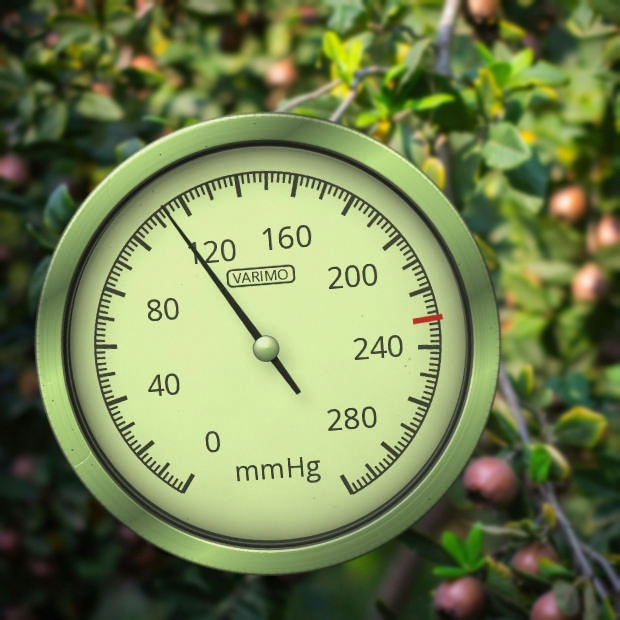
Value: 114 mmHg
